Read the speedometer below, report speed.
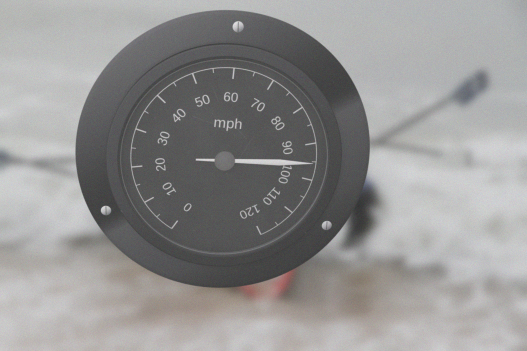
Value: 95 mph
